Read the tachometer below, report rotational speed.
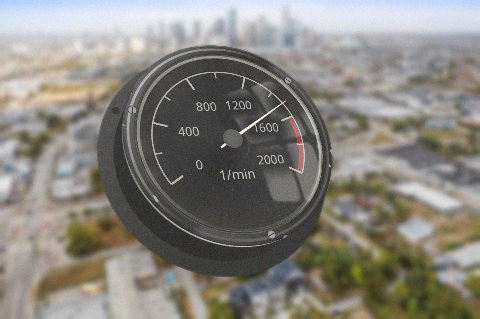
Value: 1500 rpm
